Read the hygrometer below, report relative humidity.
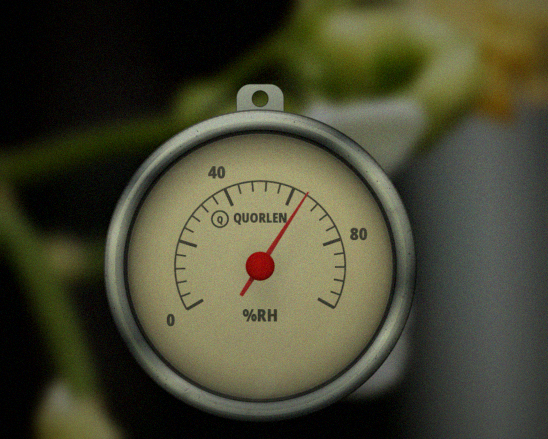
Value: 64 %
